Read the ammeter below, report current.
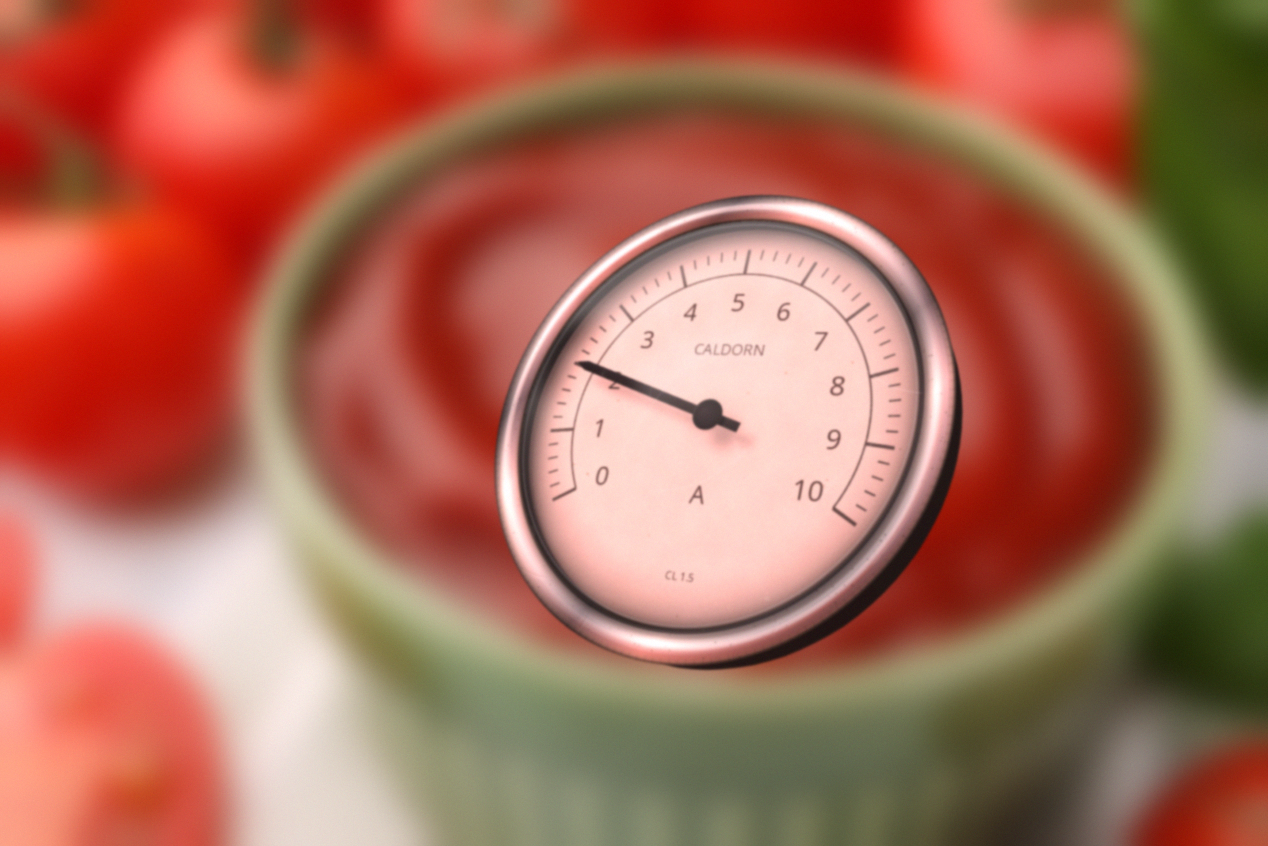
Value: 2 A
